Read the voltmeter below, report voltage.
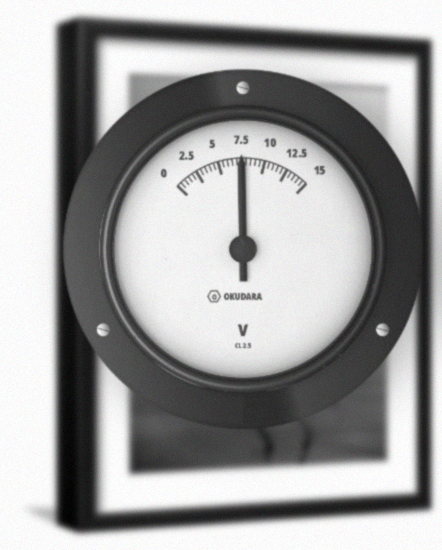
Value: 7.5 V
